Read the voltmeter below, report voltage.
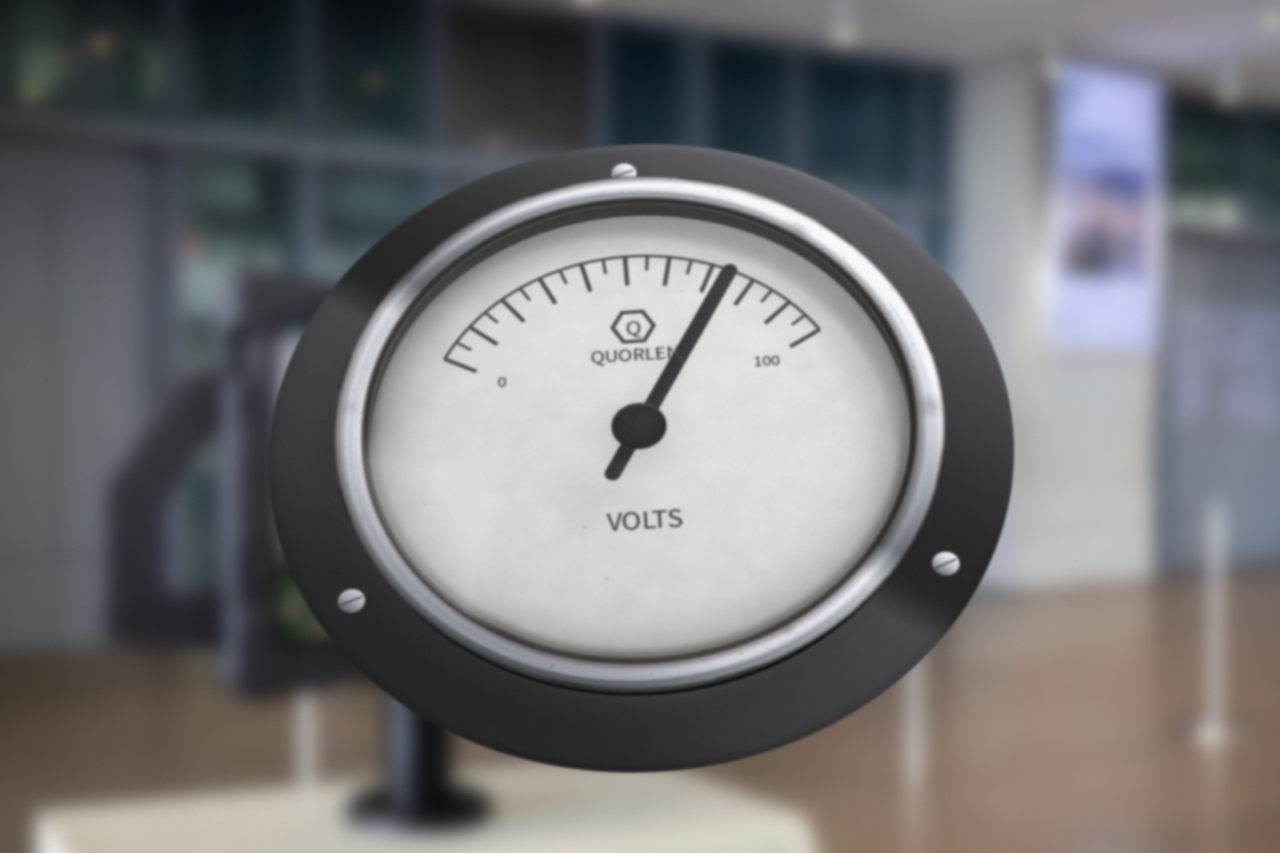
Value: 75 V
